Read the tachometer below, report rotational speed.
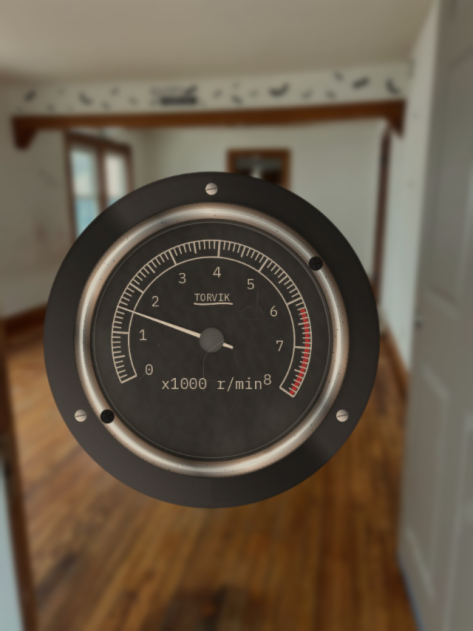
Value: 1500 rpm
